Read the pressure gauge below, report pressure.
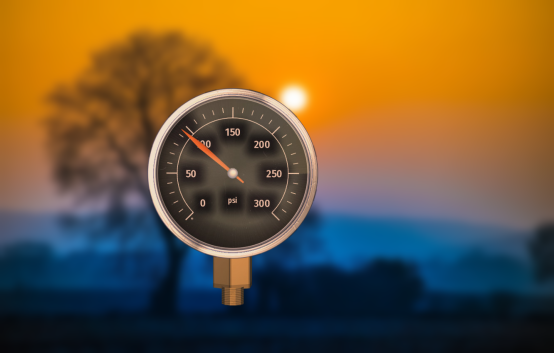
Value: 95 psi
